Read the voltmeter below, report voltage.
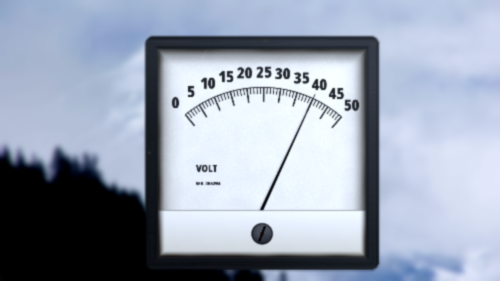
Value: 40 V
